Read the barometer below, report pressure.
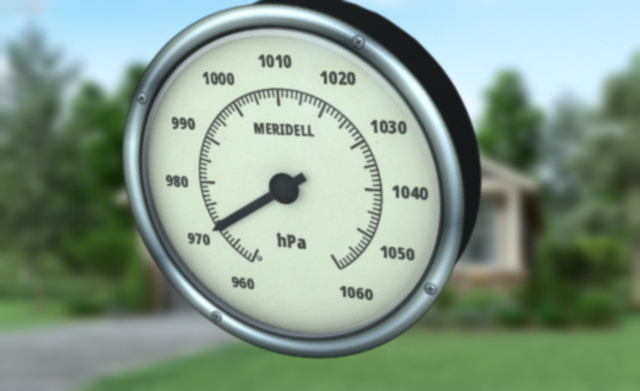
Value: 970 hPa
